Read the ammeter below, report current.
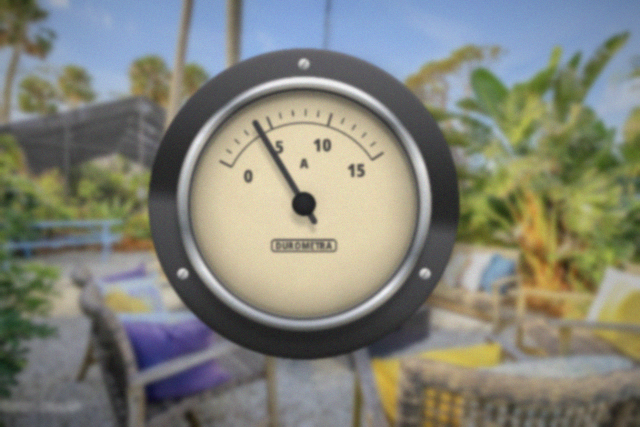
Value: 4 A
